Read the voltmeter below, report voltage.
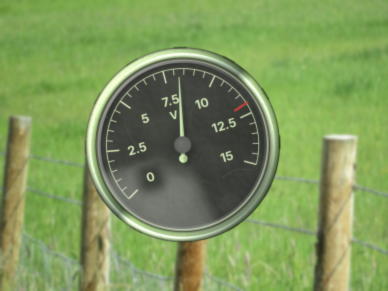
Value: 8.25 V
